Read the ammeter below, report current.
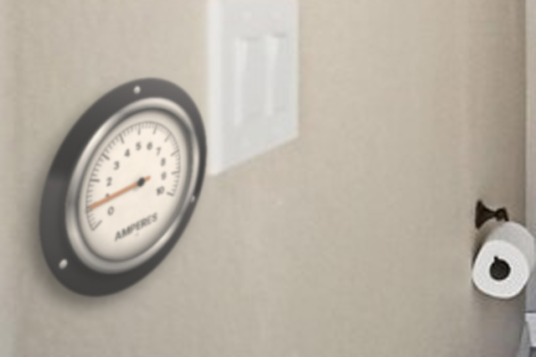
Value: 1 A
